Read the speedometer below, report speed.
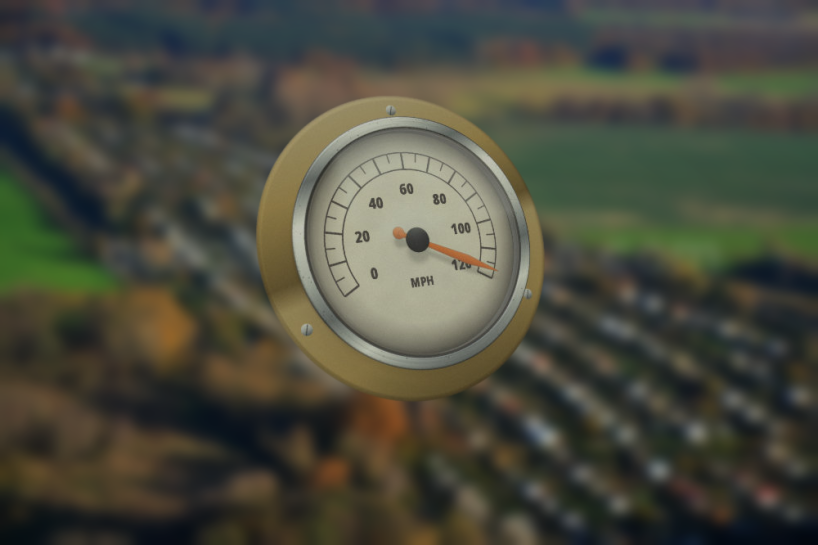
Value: 117.5 mph
